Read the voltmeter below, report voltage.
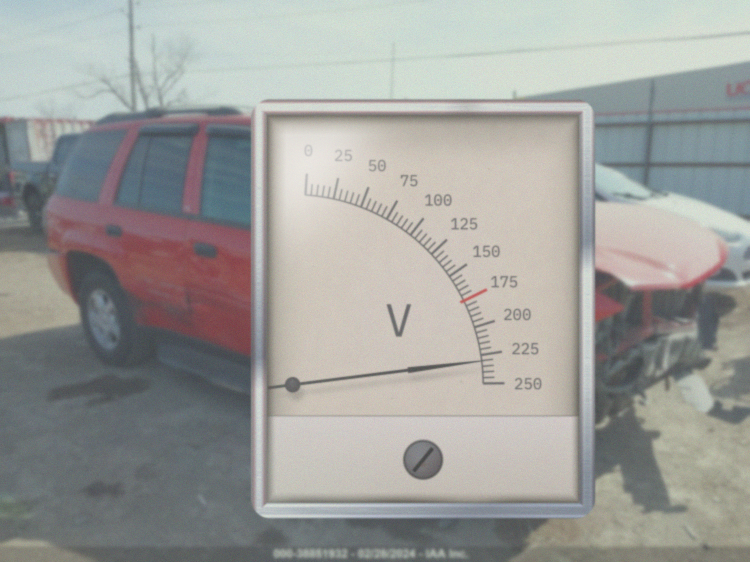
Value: 230 V
